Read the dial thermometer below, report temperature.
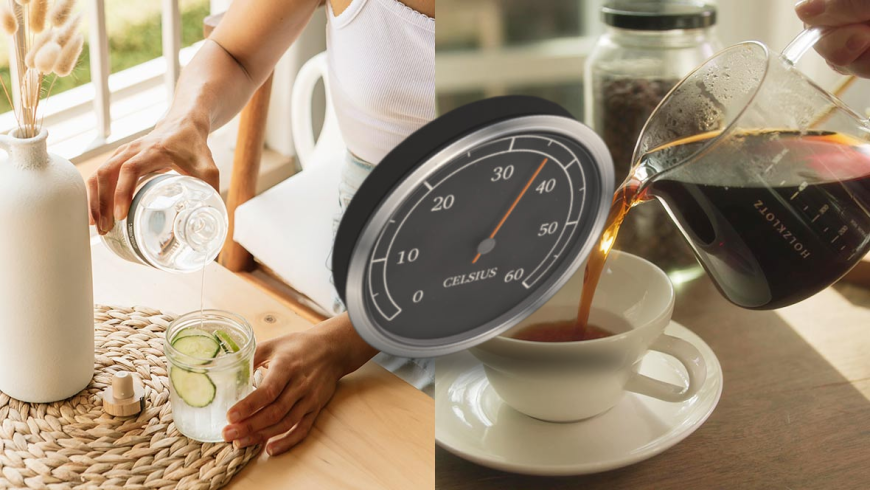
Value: 35 °C
